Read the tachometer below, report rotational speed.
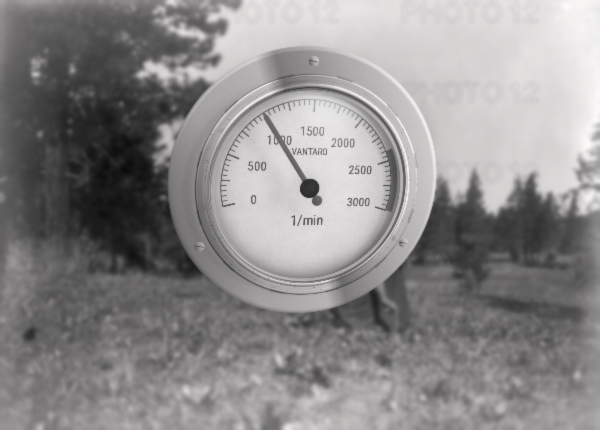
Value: 1000 rpm
